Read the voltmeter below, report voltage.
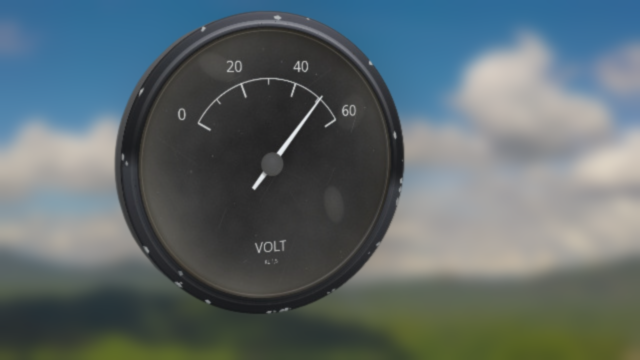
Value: 50 V
